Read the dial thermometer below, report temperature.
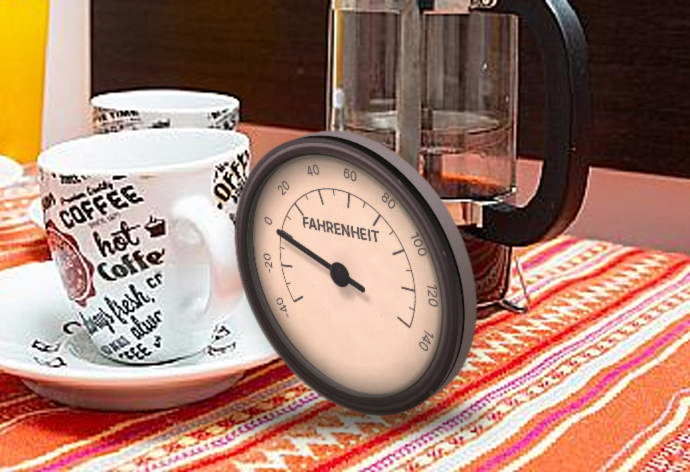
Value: 0 °F
